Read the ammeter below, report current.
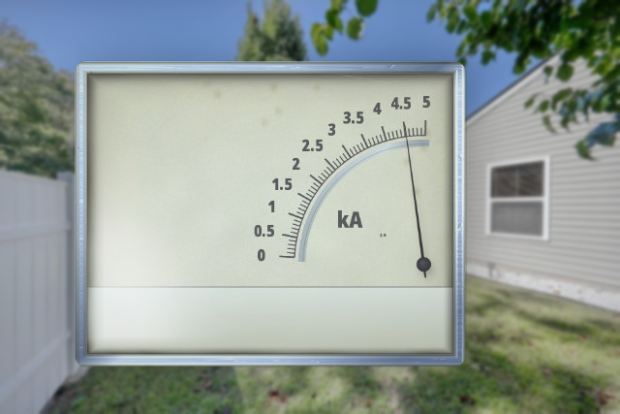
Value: 4.5 kA
